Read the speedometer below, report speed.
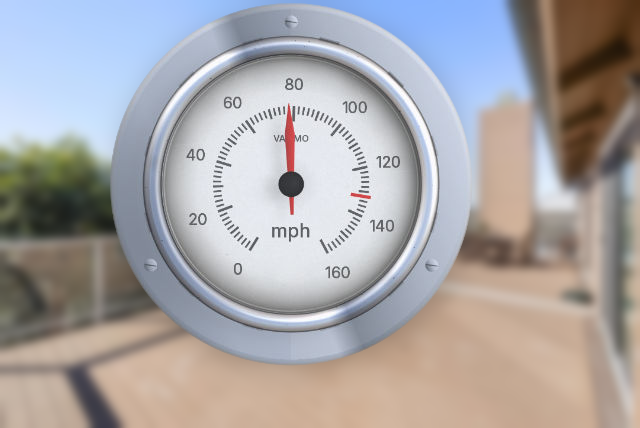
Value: 78 mph
